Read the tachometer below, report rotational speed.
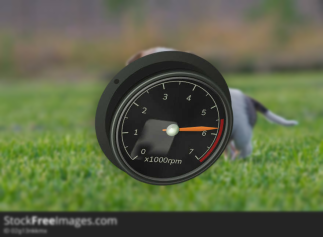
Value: 5750 rpm
